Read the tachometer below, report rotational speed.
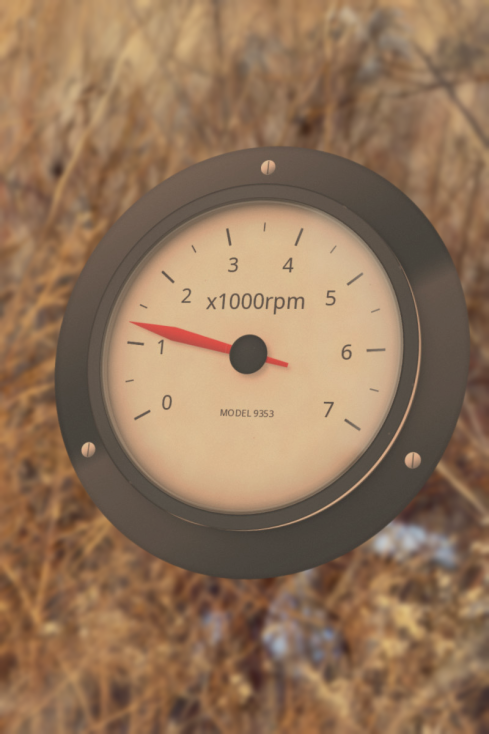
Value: 1250 rpm
